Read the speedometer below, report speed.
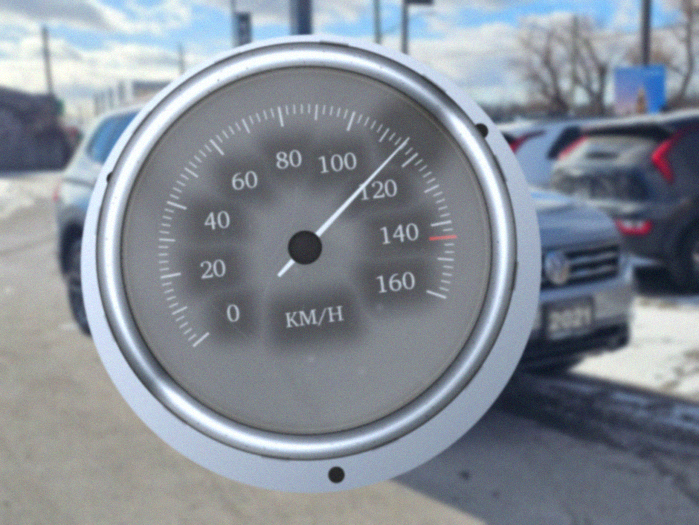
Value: 116 km/h
